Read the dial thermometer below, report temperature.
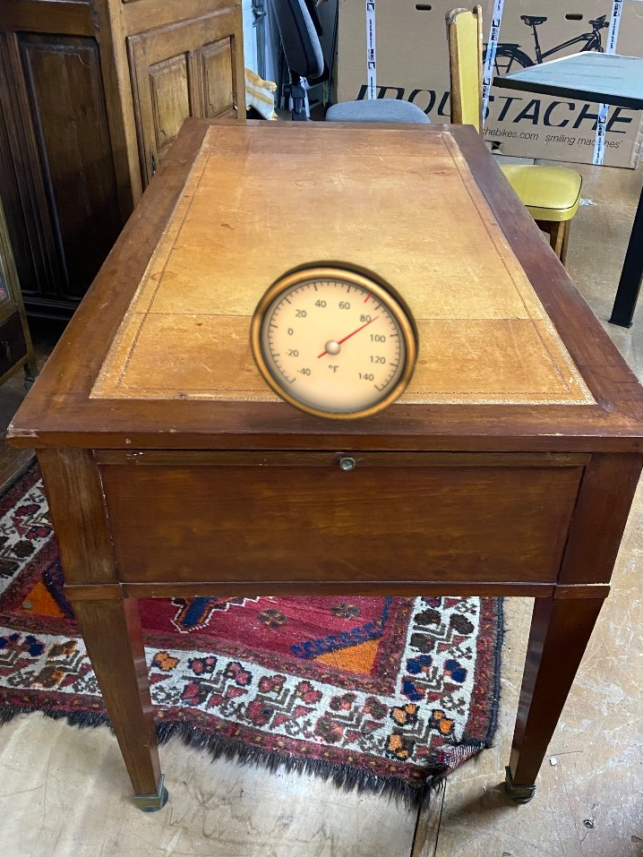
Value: 84 °F
